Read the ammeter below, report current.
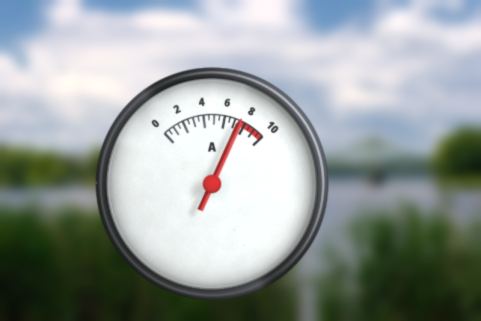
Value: 7.5 A
